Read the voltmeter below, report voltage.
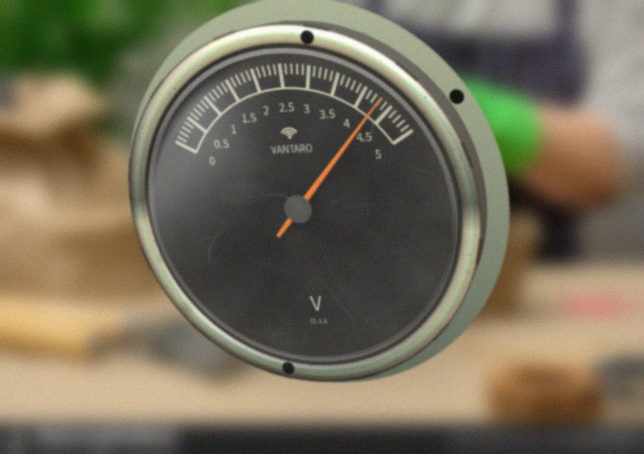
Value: 4.3 V
